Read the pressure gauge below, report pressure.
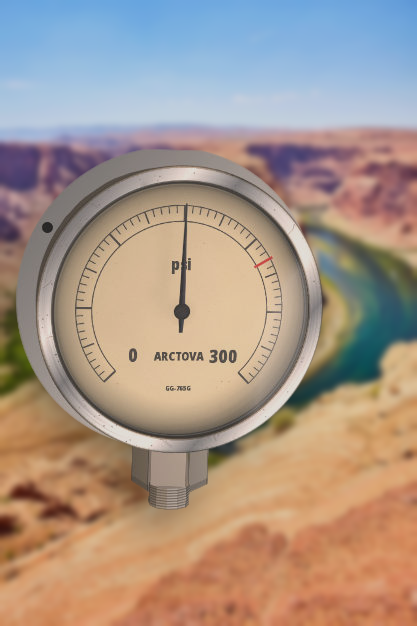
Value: 150 psi
